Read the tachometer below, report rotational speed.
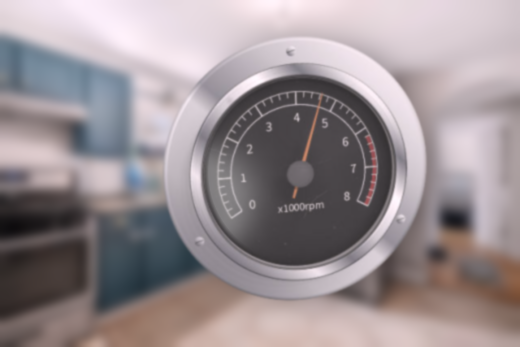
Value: 4600 rpm
